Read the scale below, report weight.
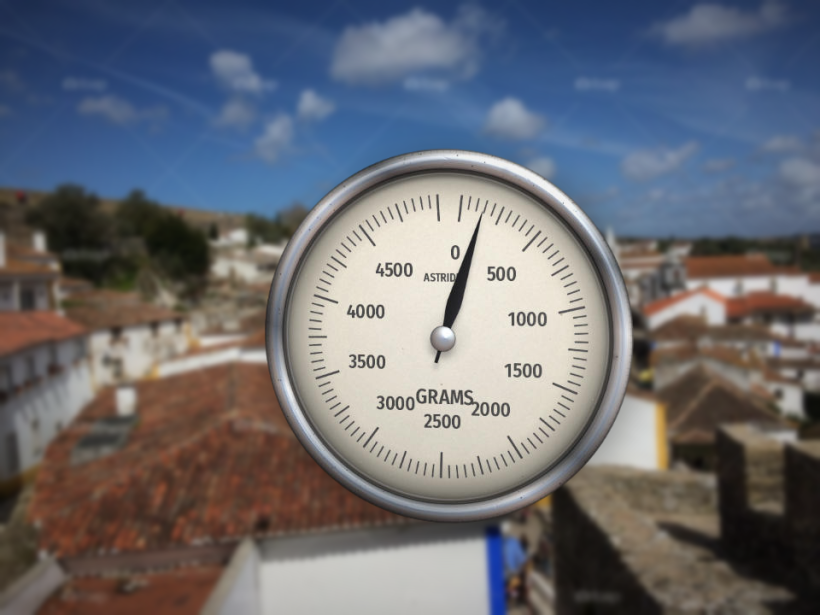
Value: 150 g
